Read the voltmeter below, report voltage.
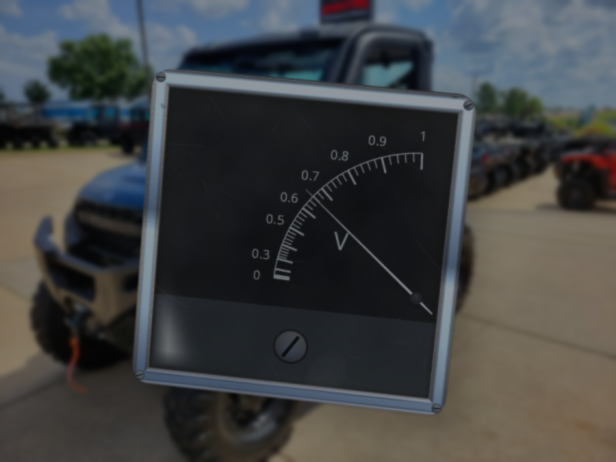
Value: 0.66 V
